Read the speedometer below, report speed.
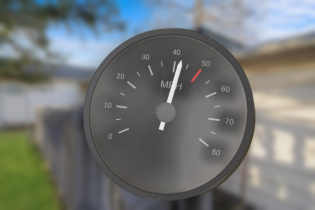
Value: 42.5 mph
